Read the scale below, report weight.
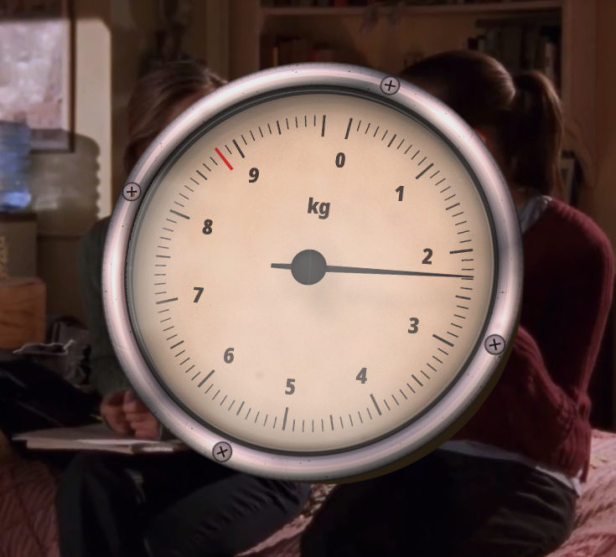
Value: 2.3 kg
